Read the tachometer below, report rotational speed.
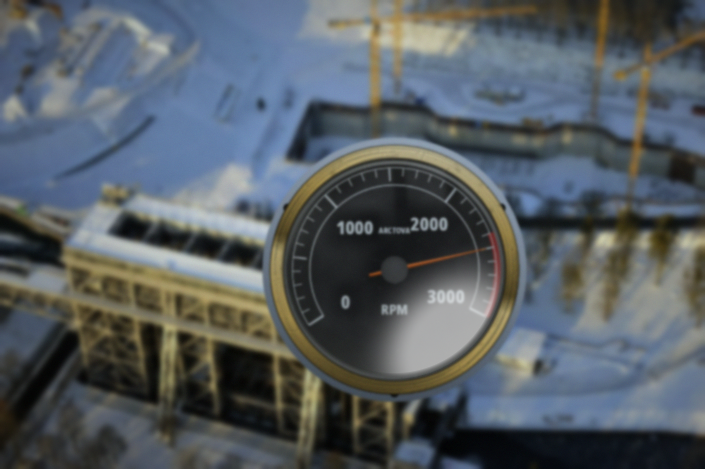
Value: 2500 rpm
